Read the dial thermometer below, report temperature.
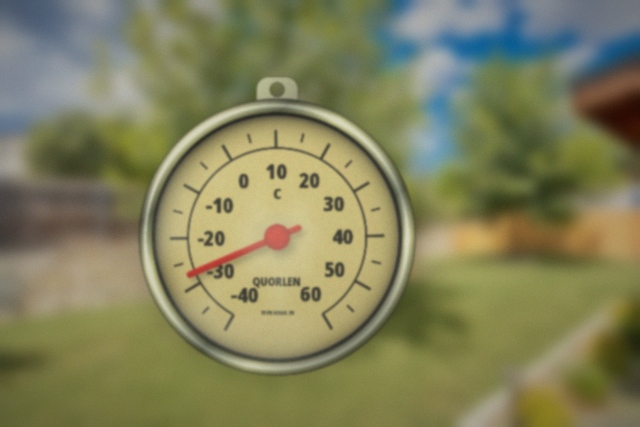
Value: -27.5 °C
